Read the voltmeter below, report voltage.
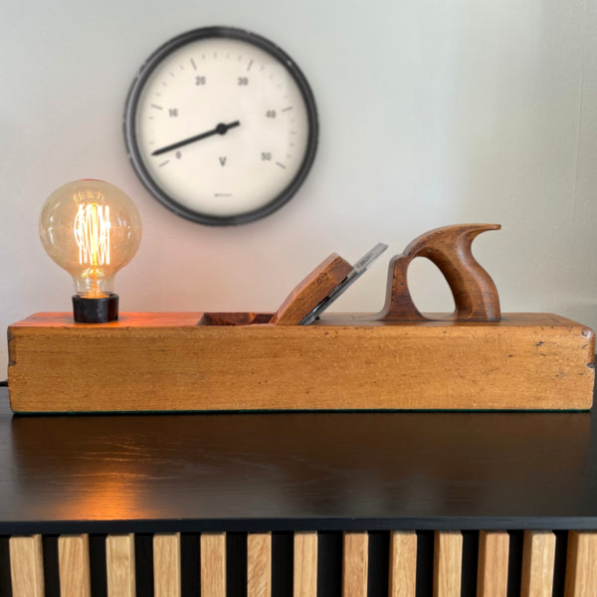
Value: 2 V
